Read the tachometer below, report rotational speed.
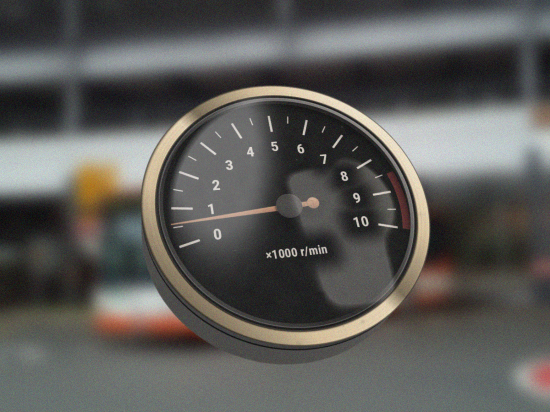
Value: 500 rpm
